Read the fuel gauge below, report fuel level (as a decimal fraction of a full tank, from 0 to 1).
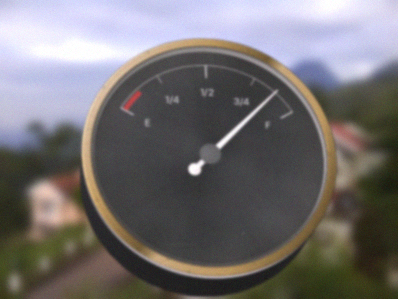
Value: 0.875
